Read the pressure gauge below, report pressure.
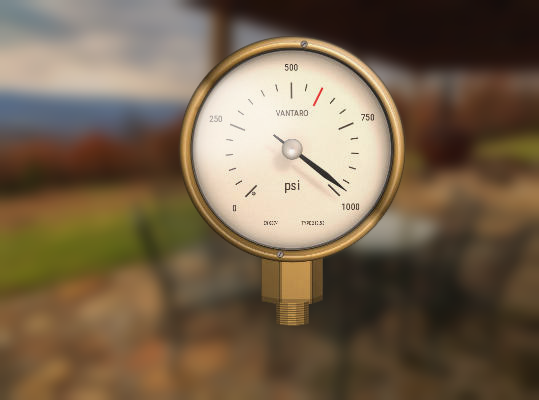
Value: 975 psi
